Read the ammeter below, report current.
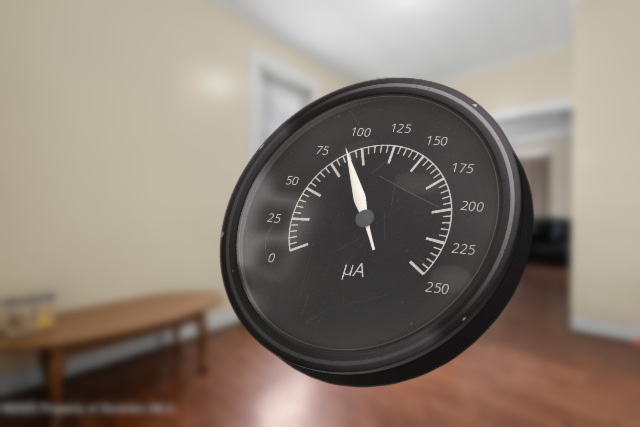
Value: 90 µA
